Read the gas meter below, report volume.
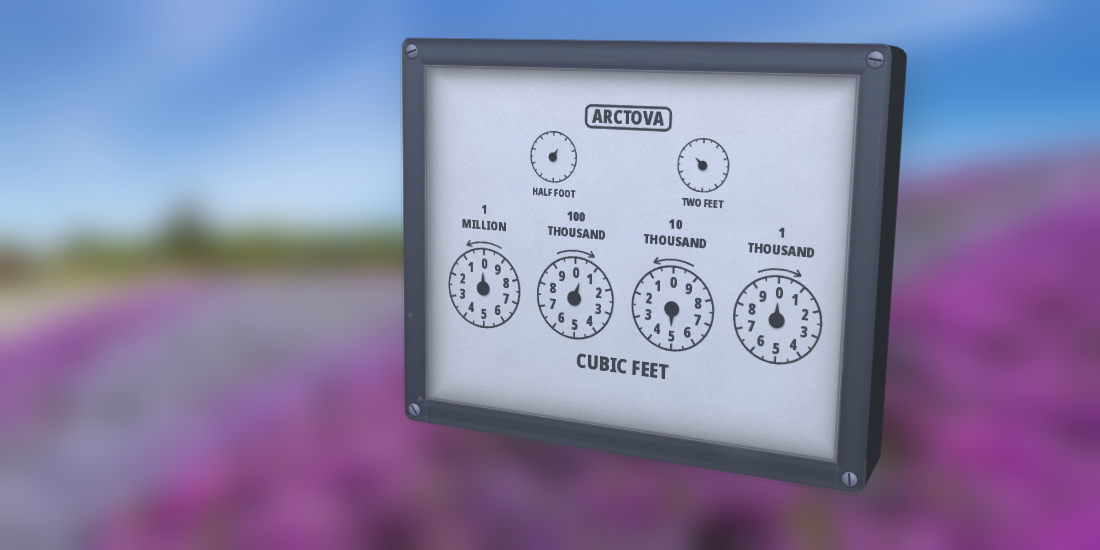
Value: 5000 ft³
